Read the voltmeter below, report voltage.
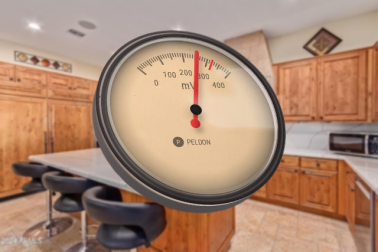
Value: 250 mV
